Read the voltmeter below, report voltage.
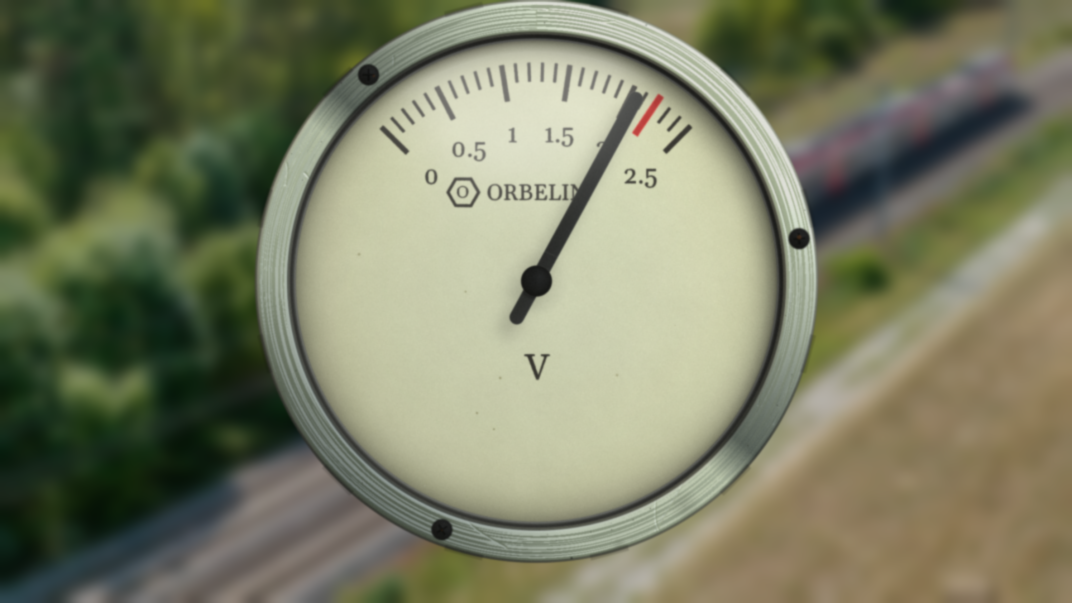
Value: 2.05 V
